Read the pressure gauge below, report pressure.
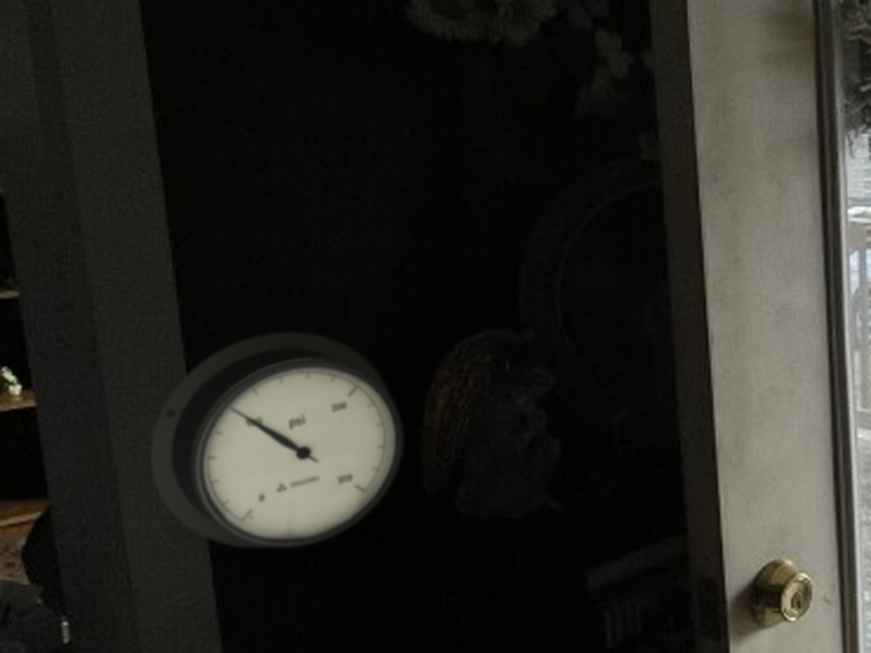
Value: 100 psi
